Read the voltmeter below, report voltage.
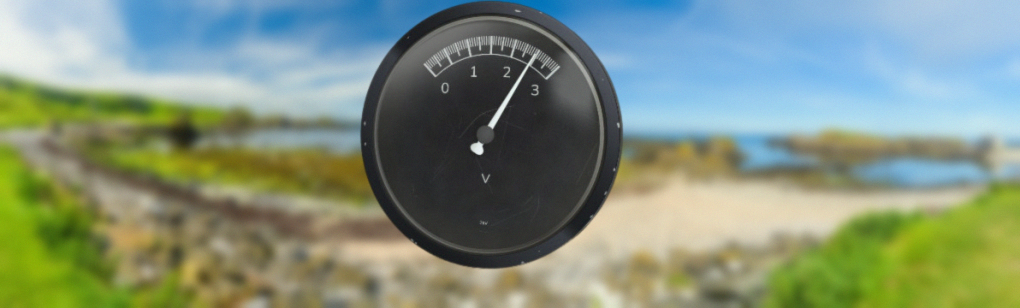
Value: 2.5 V
